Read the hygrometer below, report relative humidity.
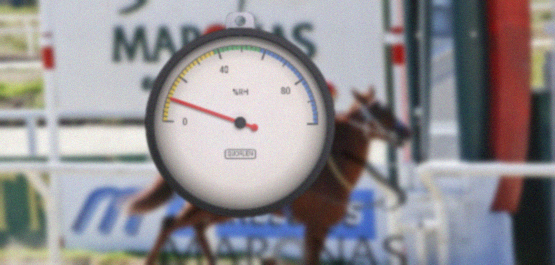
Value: 10 %
